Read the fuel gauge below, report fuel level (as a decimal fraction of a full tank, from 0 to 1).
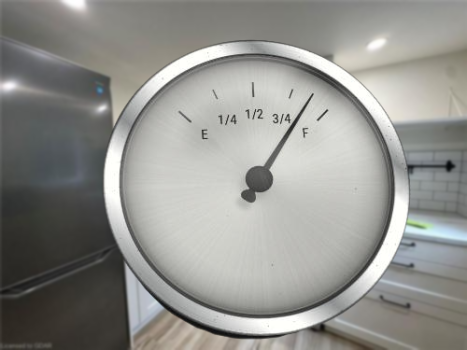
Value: 0.875
